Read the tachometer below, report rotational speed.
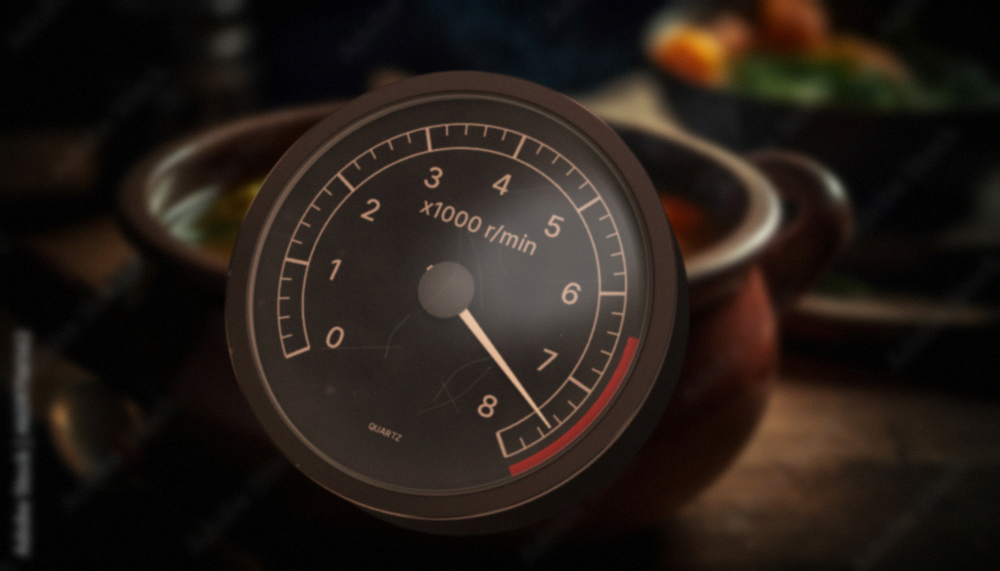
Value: 7500 rpm
